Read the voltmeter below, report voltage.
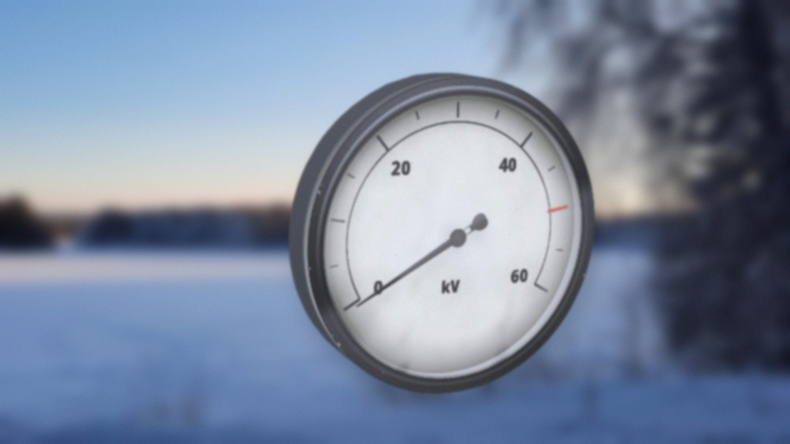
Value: 0 kV
